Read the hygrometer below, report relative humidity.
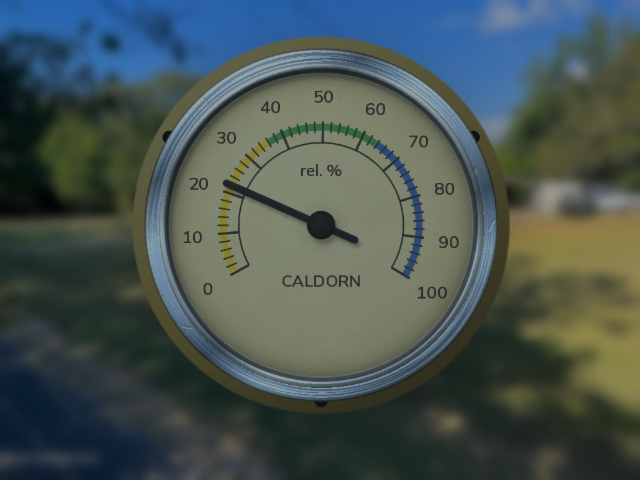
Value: 22 %
